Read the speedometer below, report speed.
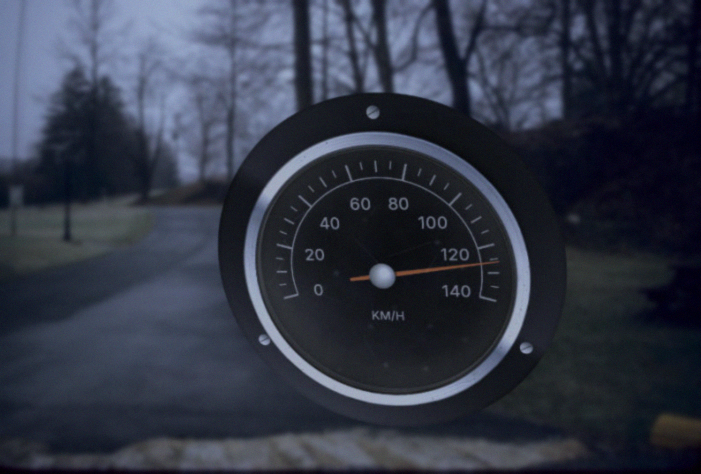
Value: 125 km/h
